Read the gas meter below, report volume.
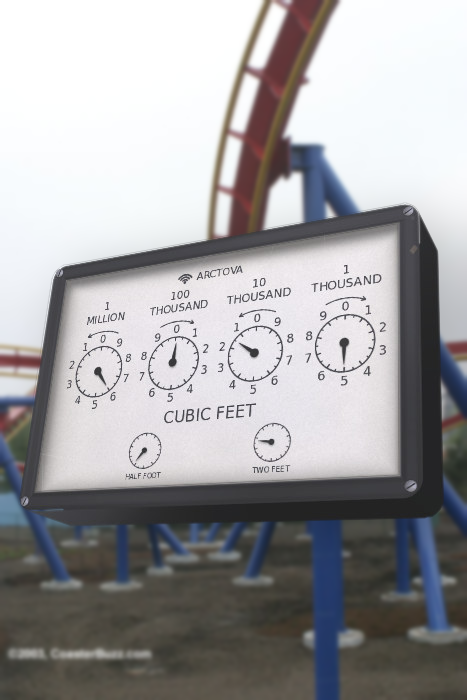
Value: 601500 ft³
